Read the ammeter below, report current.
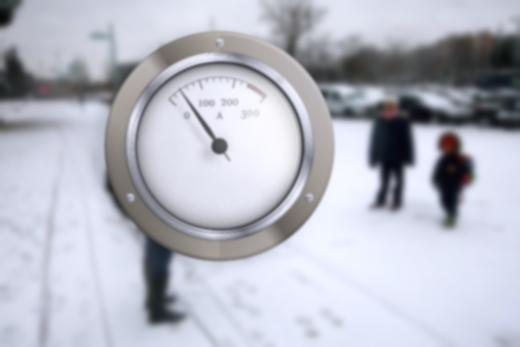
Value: 40 A
